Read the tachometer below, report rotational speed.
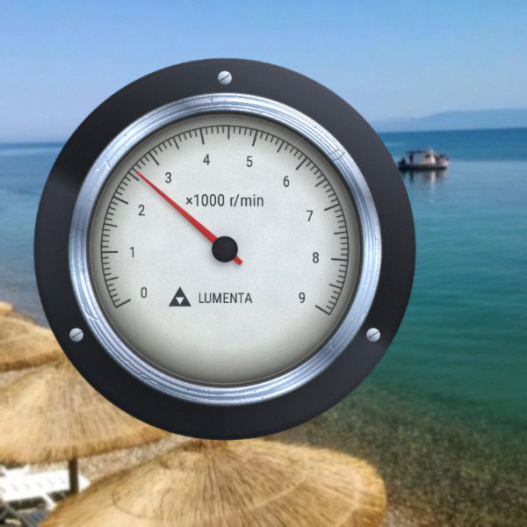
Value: 2600 rpm
